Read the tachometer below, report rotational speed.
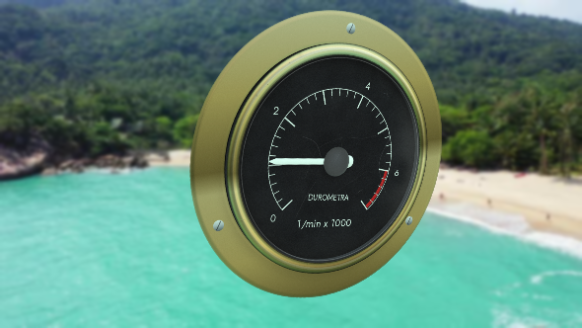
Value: 1100 rpm
